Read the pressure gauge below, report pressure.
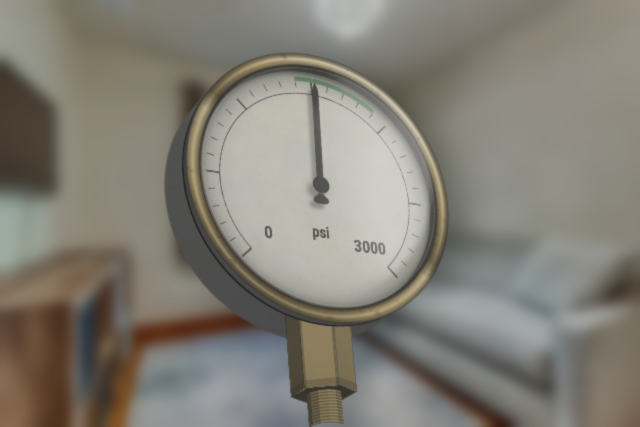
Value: 1500 psi
